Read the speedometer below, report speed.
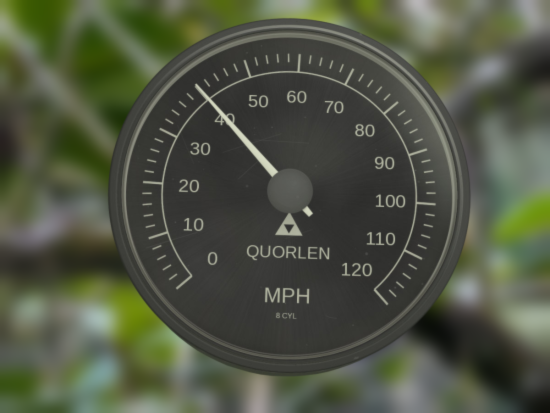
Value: 40 mph
